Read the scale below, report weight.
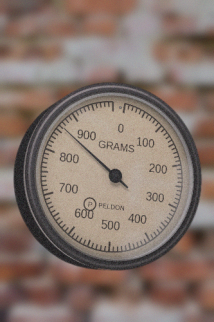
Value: 860 g
